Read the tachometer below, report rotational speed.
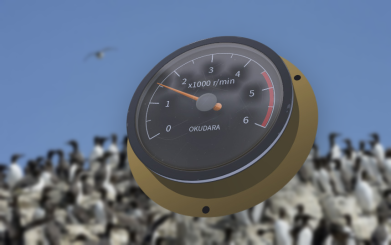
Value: 1500 rpm
